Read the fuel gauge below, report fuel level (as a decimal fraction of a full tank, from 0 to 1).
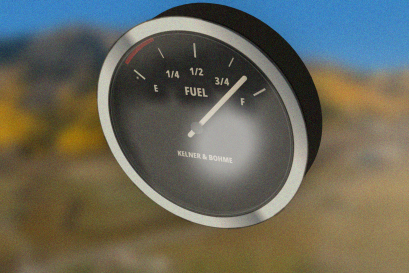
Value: 0.875
